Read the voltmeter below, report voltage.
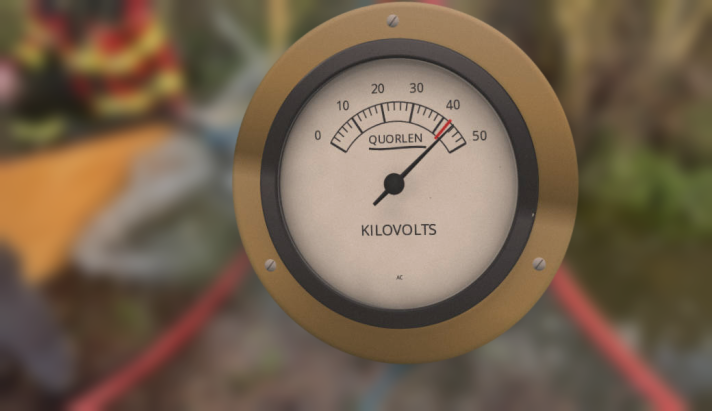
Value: 44 kV
